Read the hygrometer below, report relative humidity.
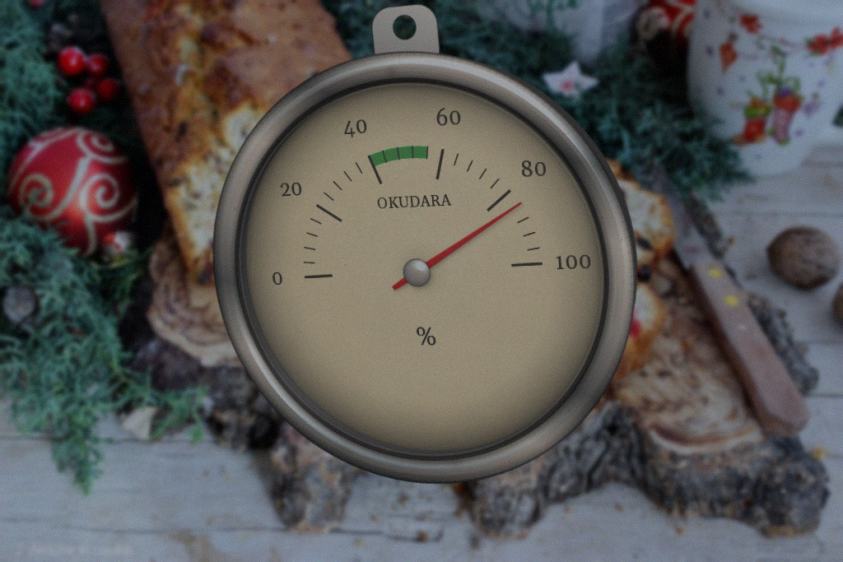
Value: 84 %
